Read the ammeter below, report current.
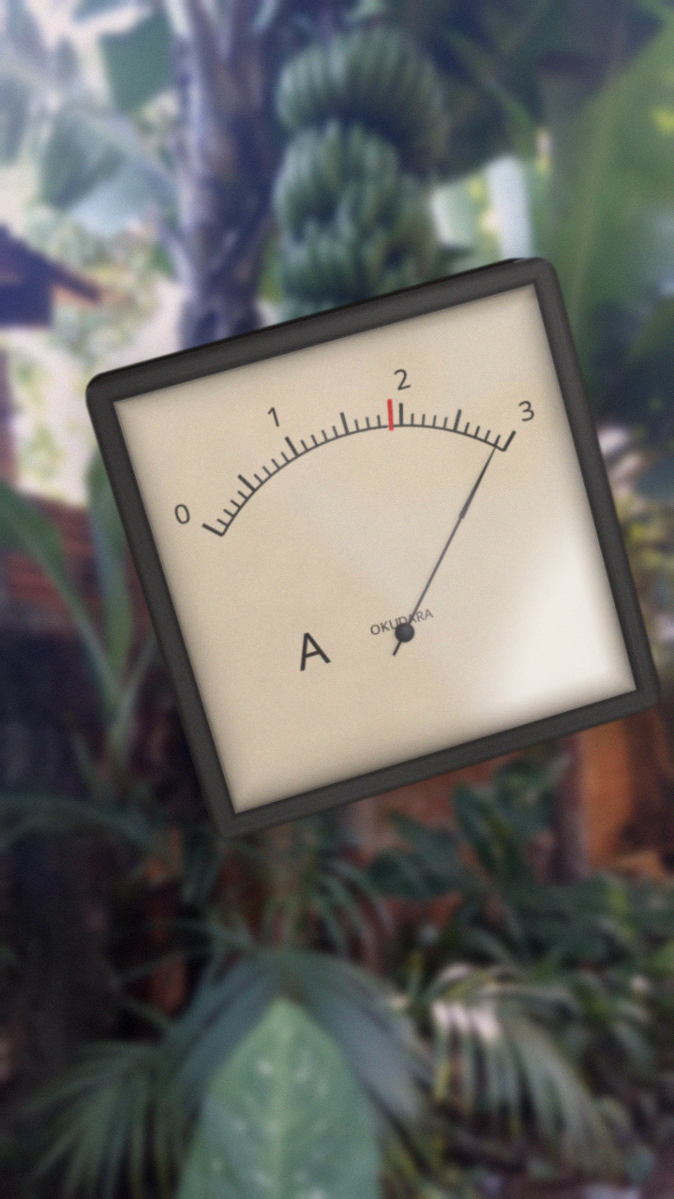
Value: 2.9 A
